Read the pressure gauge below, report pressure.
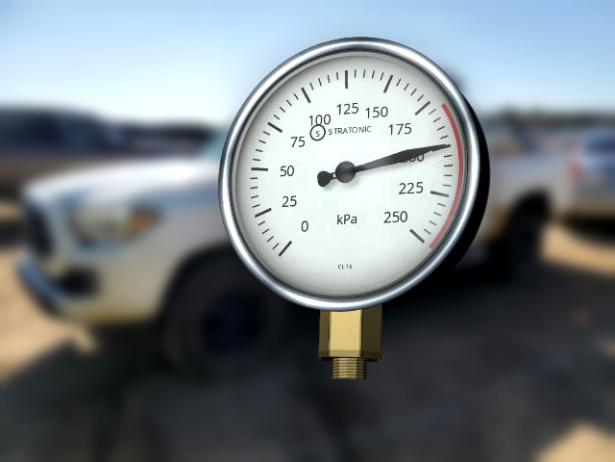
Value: 200 kPa
